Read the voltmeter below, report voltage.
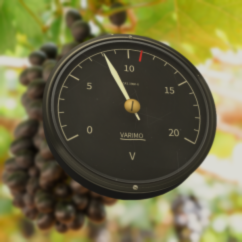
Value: 8 V
